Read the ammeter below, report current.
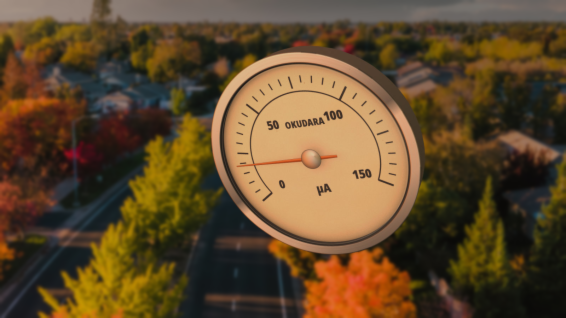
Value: 20 µA
